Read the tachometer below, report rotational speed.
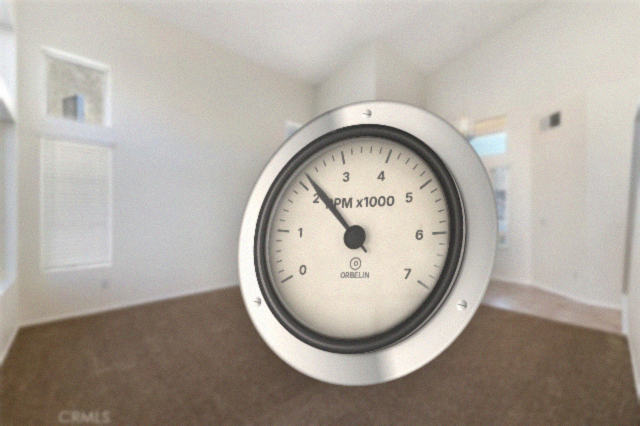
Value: 2200 rpm
